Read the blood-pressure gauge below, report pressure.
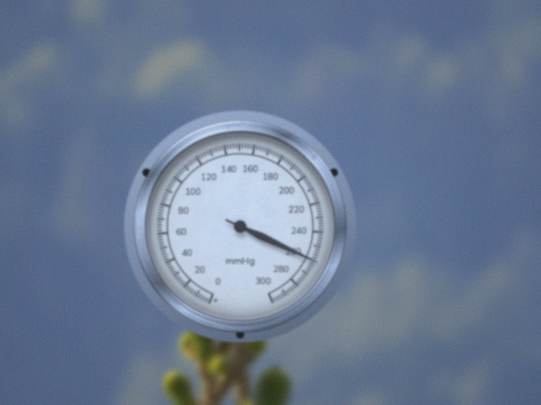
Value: 260 mmHg
